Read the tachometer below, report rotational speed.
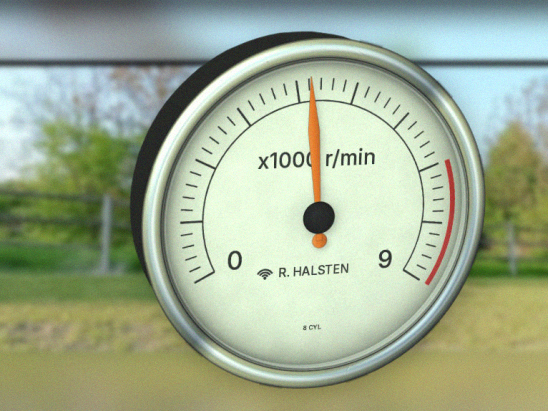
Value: 4200 rpm
